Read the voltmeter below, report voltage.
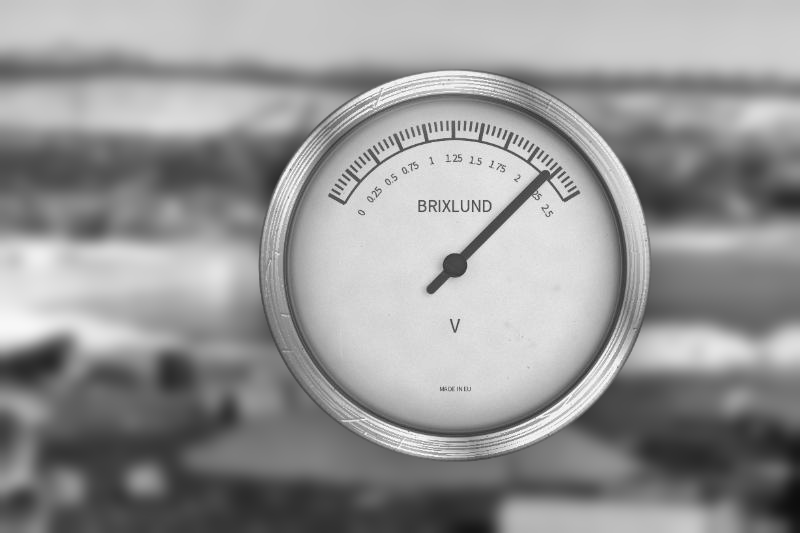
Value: 2.2 V
